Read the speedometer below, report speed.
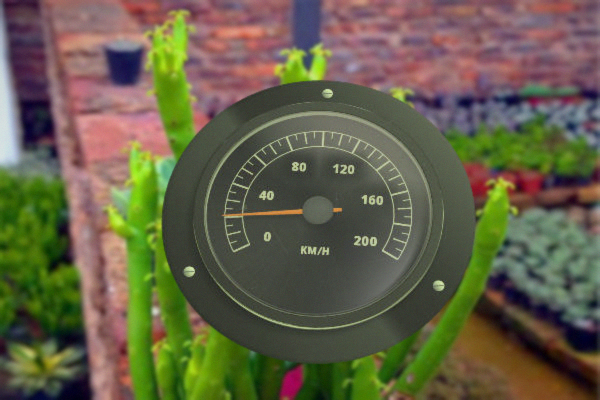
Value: 20 km/h
